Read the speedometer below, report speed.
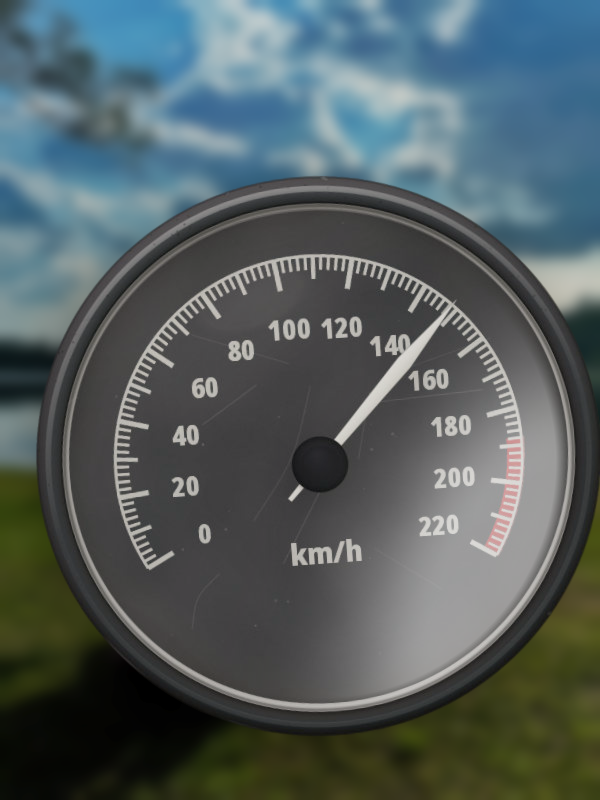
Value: 148 km/h
